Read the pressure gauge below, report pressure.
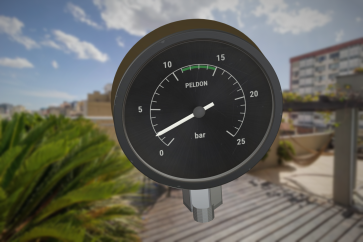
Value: 2 bar
